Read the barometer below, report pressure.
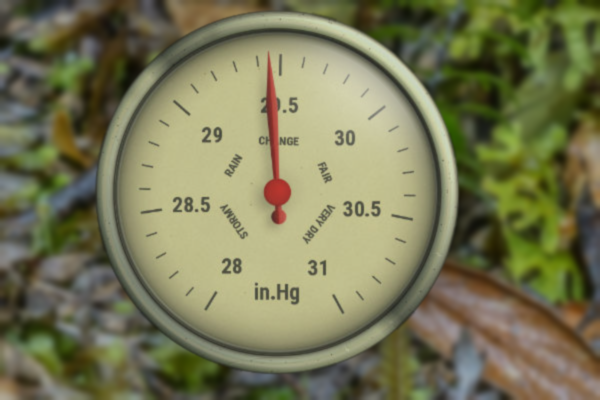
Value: 29.45 inHg
